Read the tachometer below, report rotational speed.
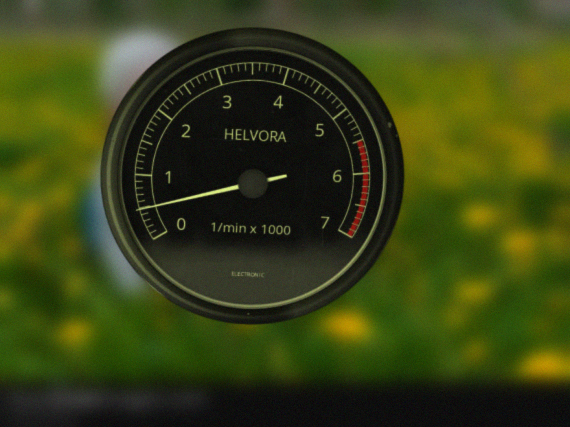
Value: 500 rpm
